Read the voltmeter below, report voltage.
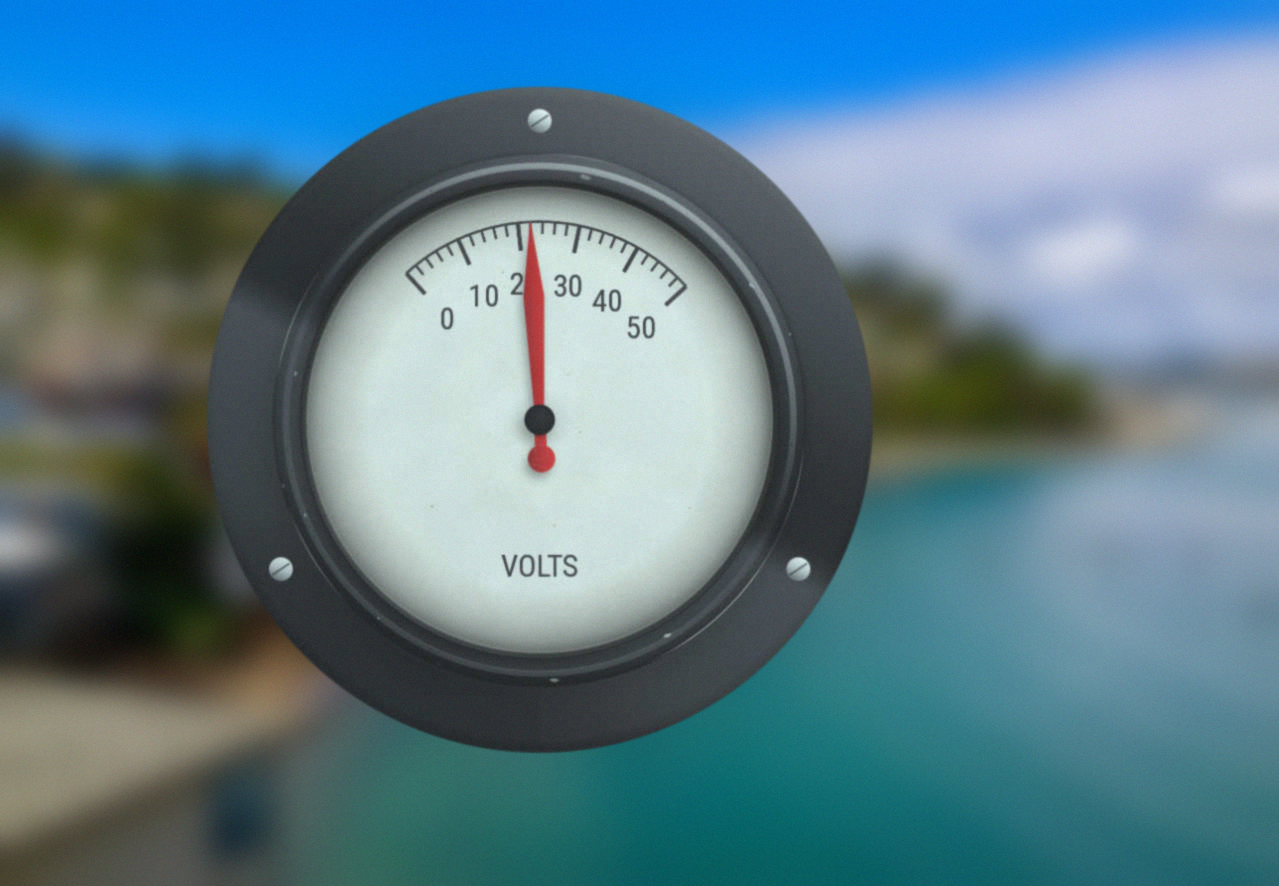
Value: 22 V
